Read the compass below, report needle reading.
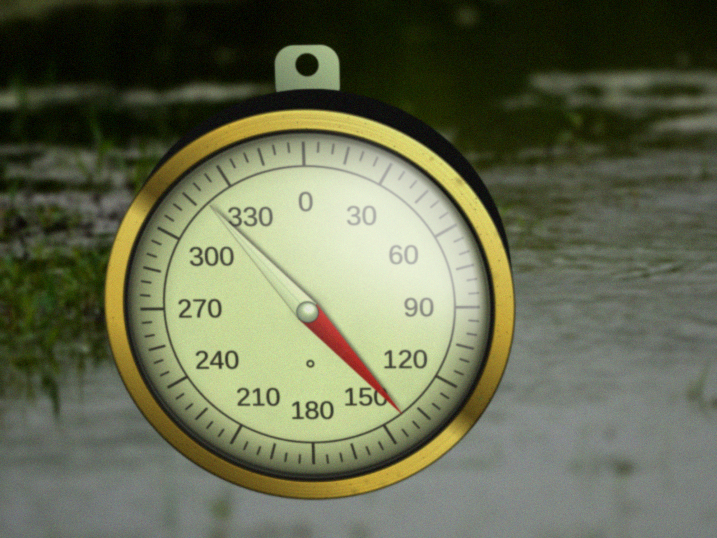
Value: 140 °
